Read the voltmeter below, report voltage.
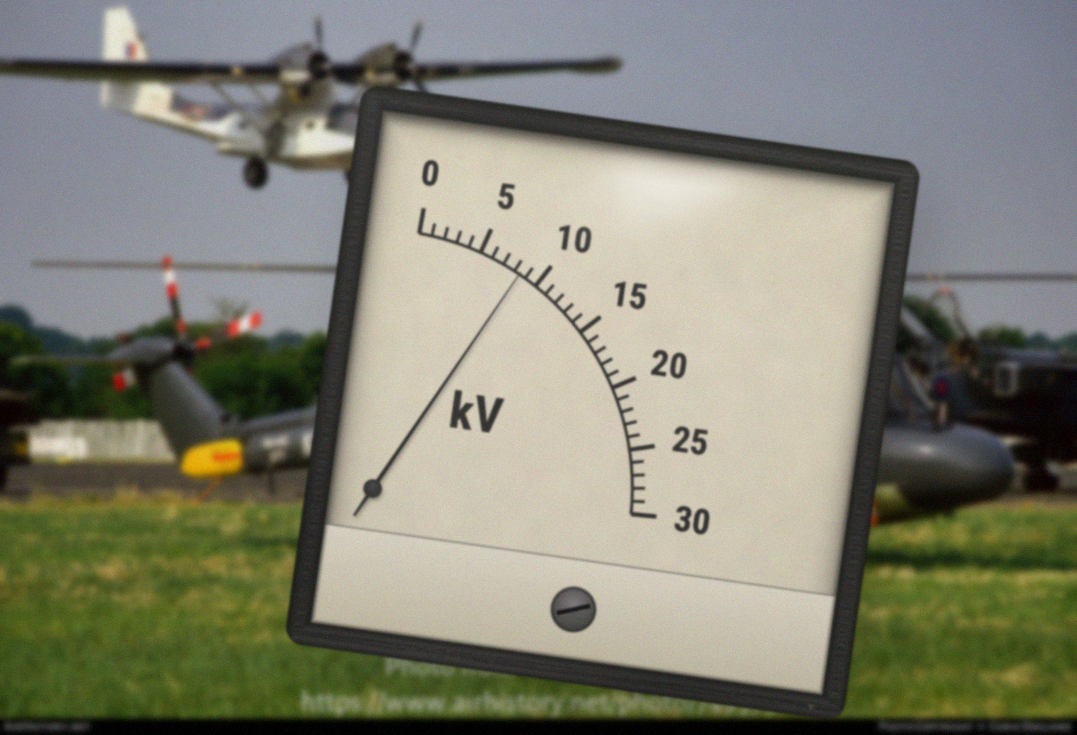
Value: 8.5 kV
